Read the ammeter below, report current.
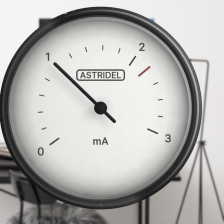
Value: 1 mA
